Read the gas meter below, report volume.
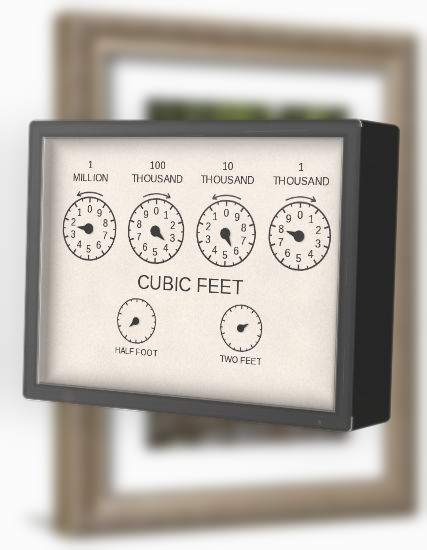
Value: 235800 ft³
